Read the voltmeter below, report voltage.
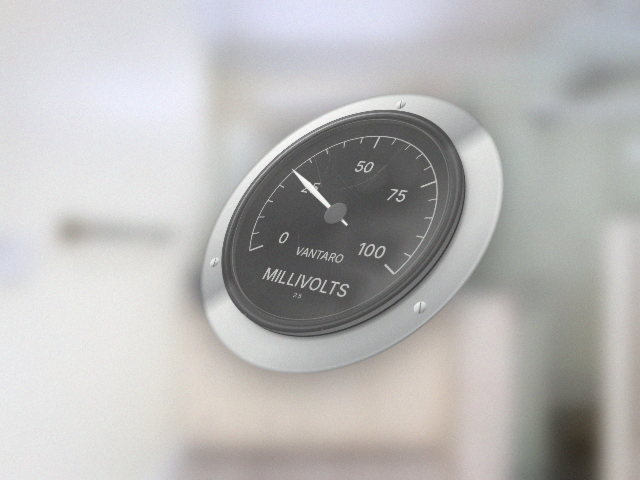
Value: 25 mV
